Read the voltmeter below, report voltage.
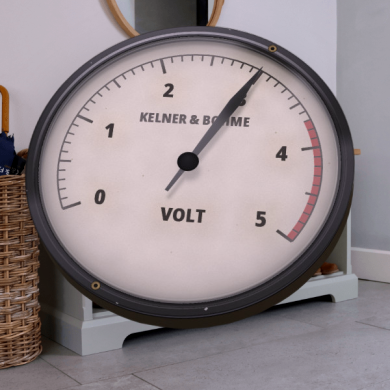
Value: 3 V
